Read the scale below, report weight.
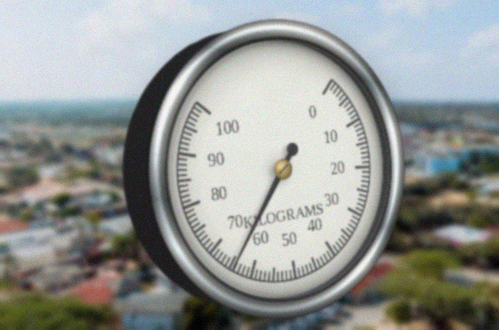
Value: 65 kg
